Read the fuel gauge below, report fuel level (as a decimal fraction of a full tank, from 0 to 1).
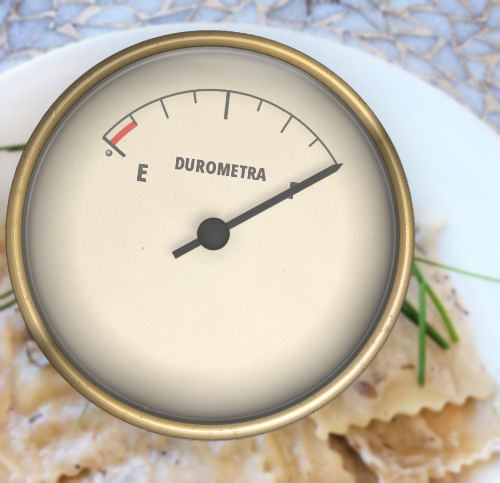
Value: 1
